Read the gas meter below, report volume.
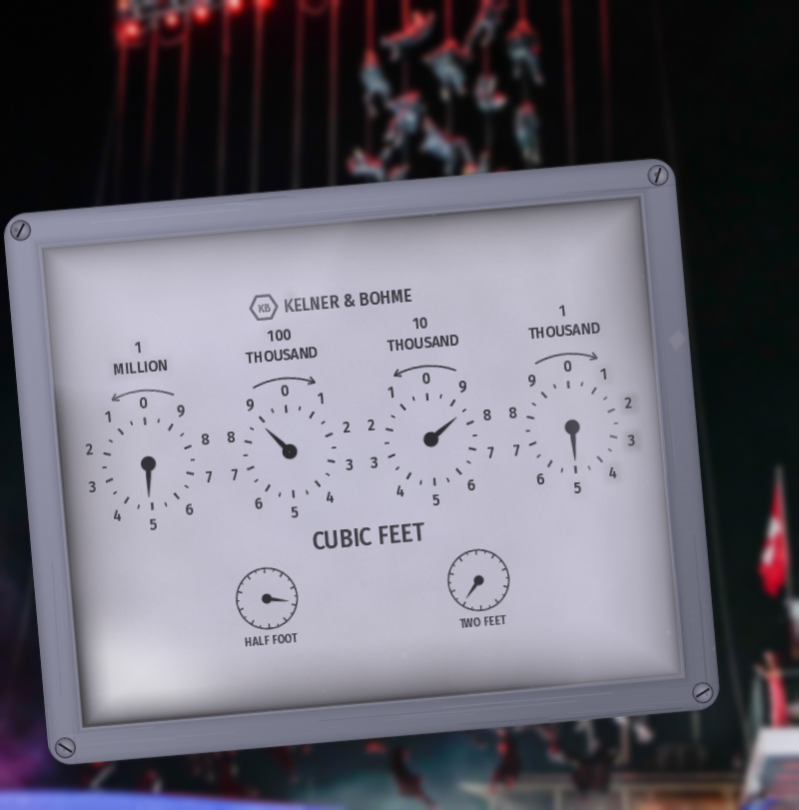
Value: 488500 ft³
